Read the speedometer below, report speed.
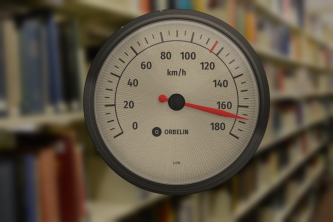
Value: 167.5 km/h
